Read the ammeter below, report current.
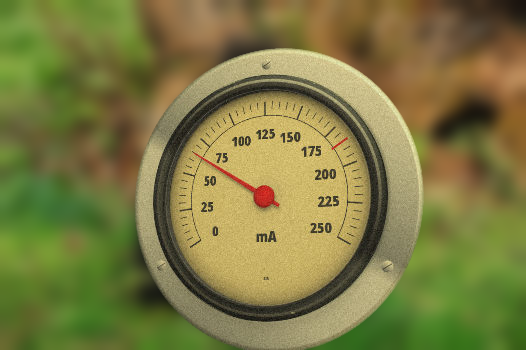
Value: 65 mA
